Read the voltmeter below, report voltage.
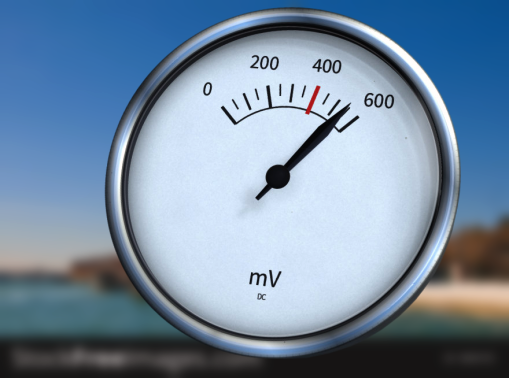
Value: 550 mV
